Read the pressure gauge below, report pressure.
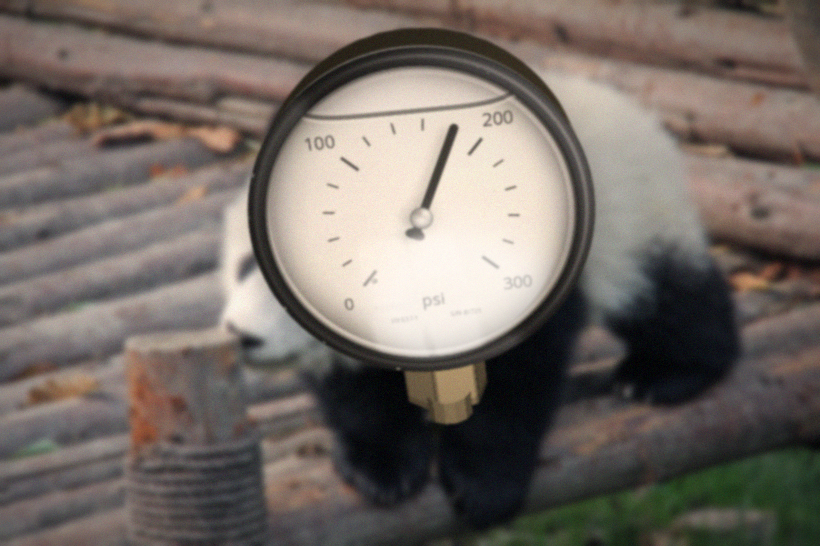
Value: 180 psi
